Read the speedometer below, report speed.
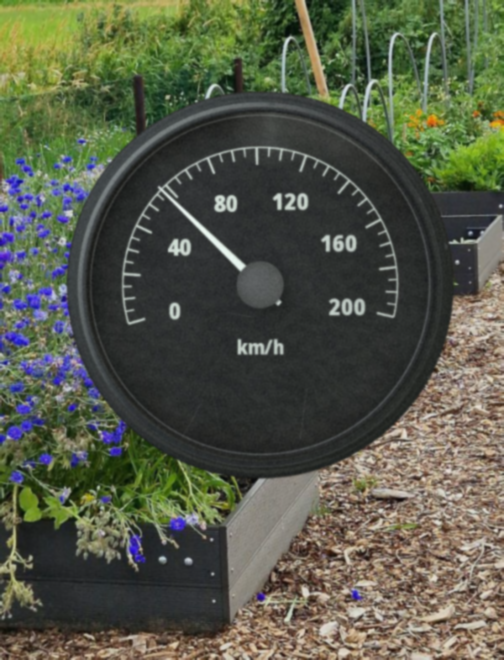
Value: 57.5 km/h
